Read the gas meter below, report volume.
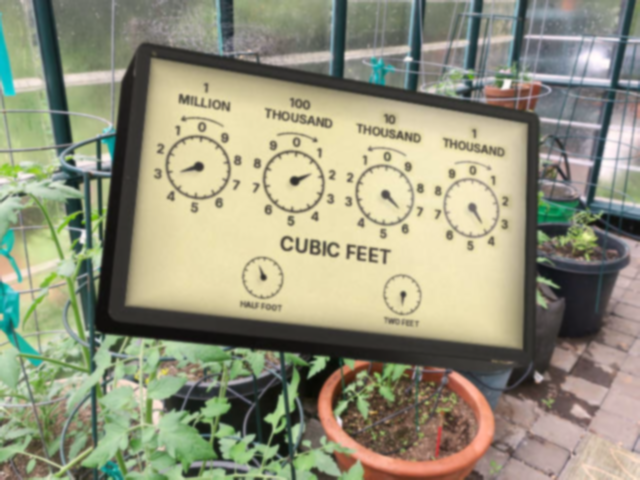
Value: 316400 ft³
